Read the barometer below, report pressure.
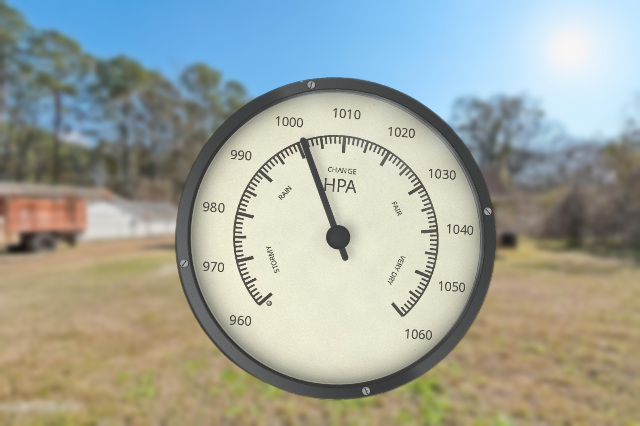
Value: 1001 hPa
